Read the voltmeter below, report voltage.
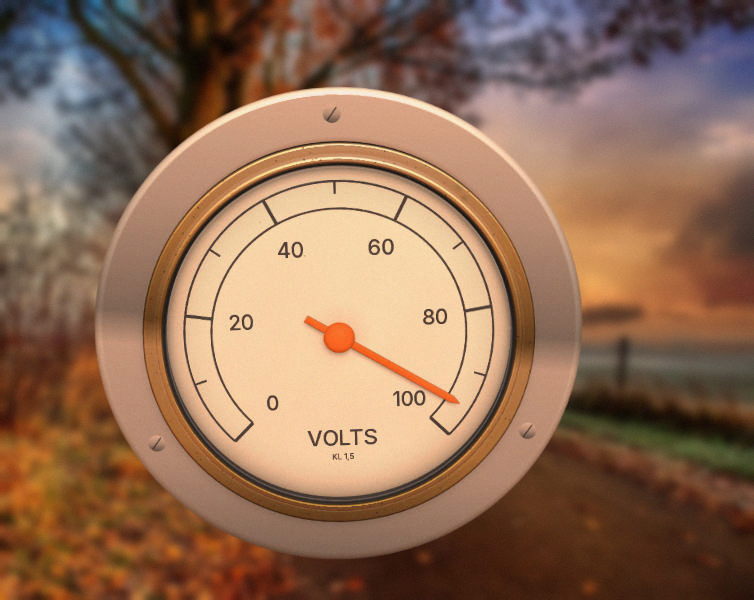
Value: 95 V
